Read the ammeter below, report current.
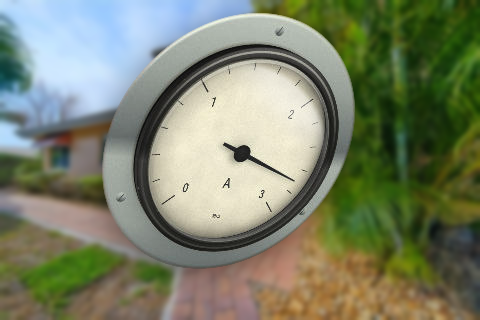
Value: 2.7 A
